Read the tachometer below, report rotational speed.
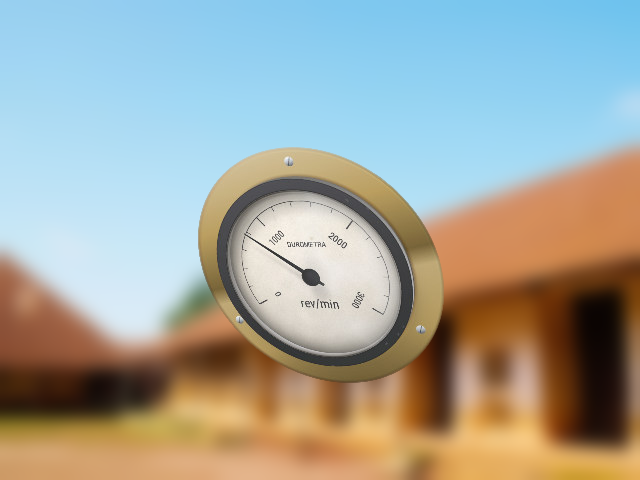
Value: 800 rpm
